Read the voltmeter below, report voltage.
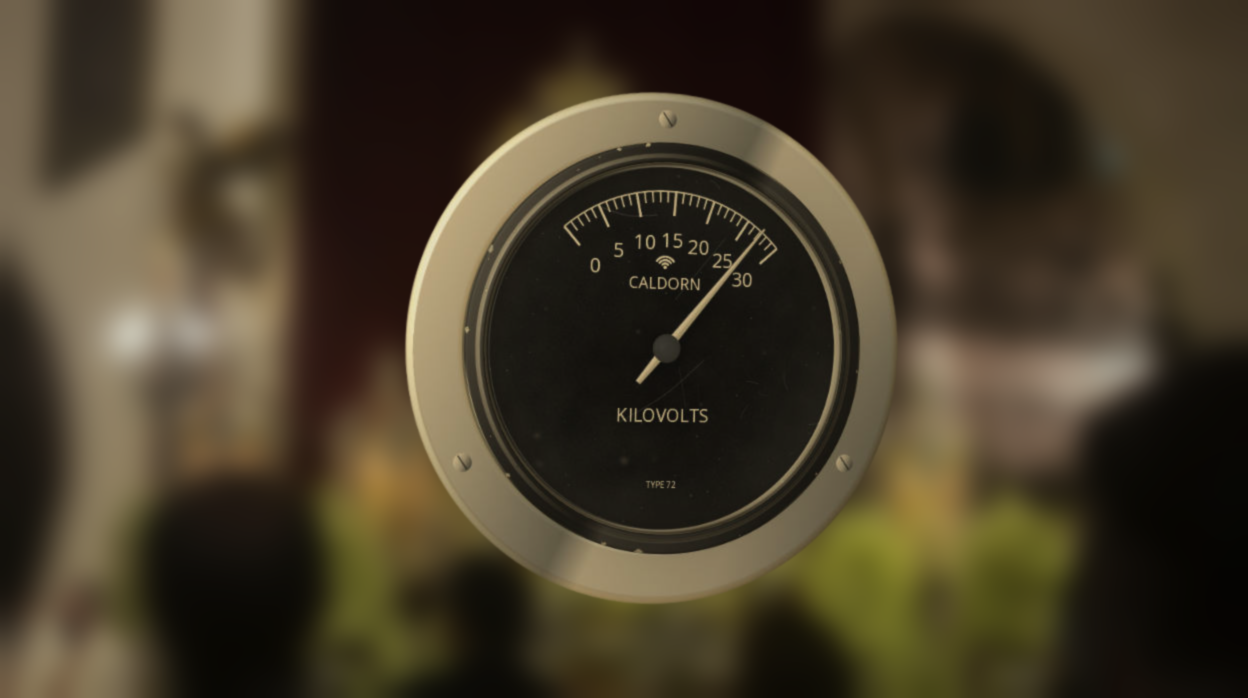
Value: 27 kV
